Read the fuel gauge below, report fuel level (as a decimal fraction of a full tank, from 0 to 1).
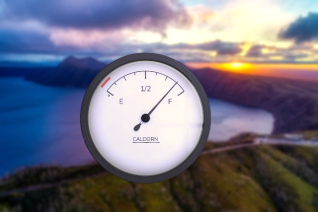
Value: 0.875
